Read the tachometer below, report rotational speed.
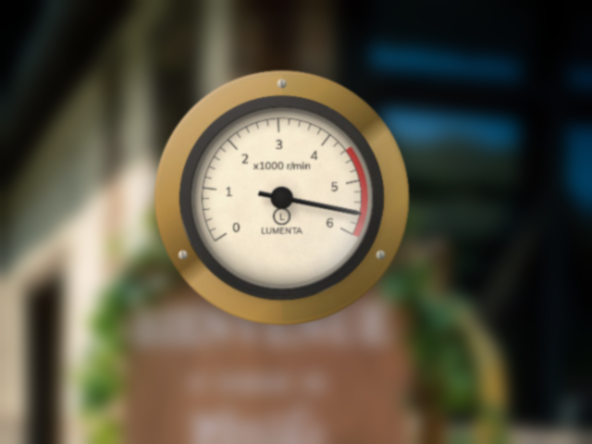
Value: 5600 rpm
